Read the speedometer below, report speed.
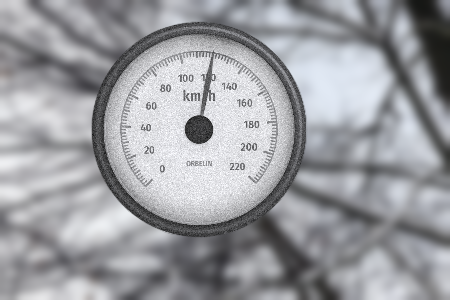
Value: 120 km/h
